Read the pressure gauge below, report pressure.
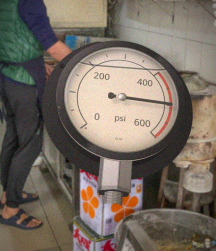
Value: 500 psi
